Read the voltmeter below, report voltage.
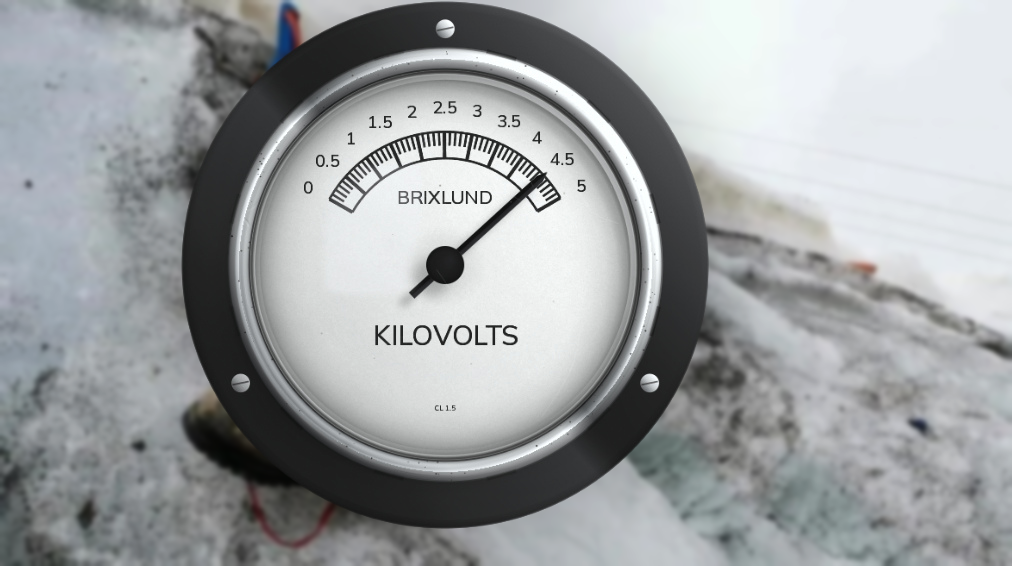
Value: 4.5 kV
